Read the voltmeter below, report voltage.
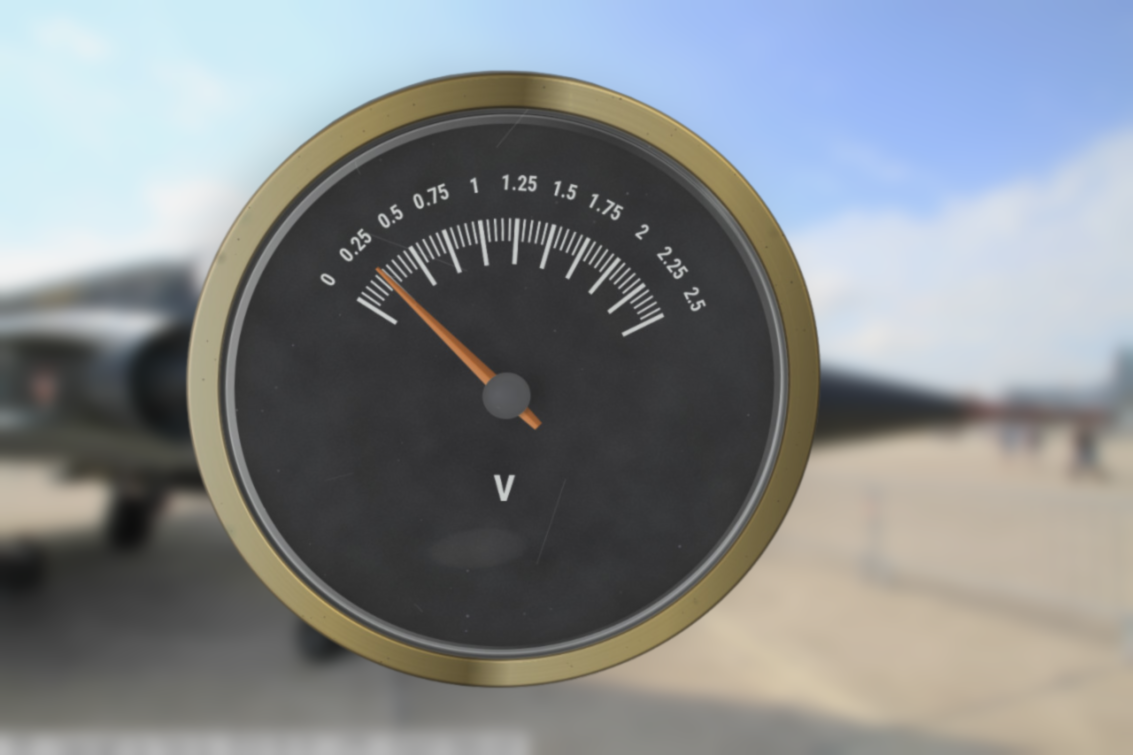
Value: 0.25 V
